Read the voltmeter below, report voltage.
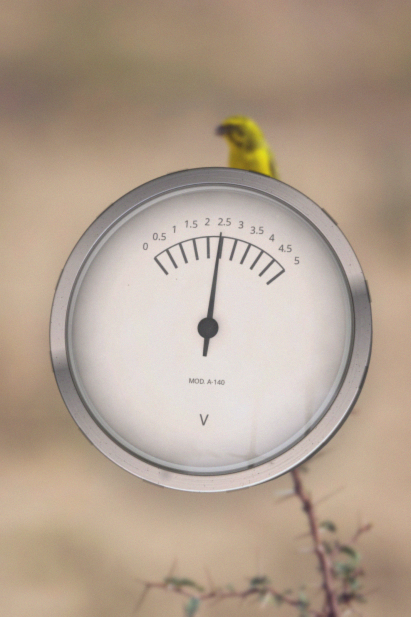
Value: 2.5 V
